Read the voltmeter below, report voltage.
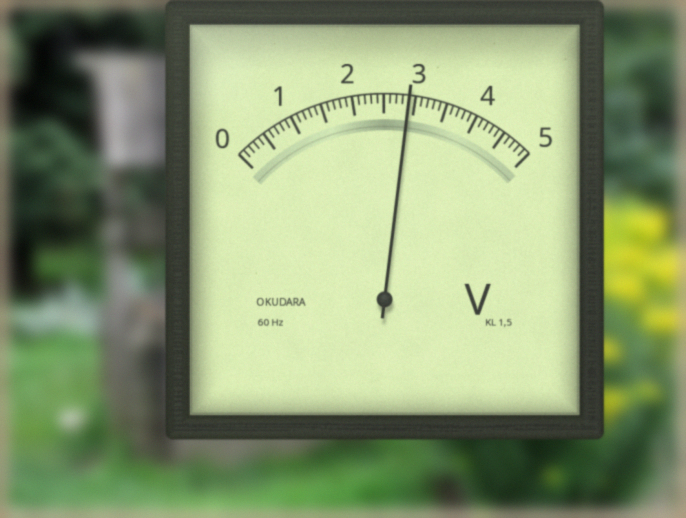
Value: 2.9 V
